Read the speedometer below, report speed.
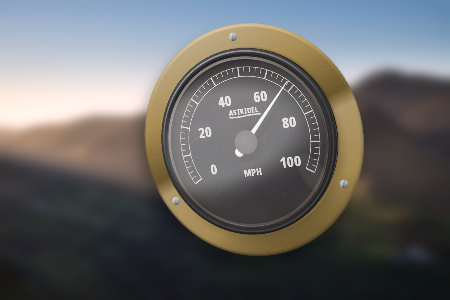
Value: 68 mph
